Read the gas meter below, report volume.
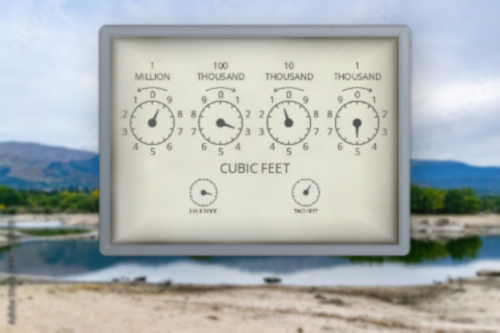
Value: 930500 ft³
